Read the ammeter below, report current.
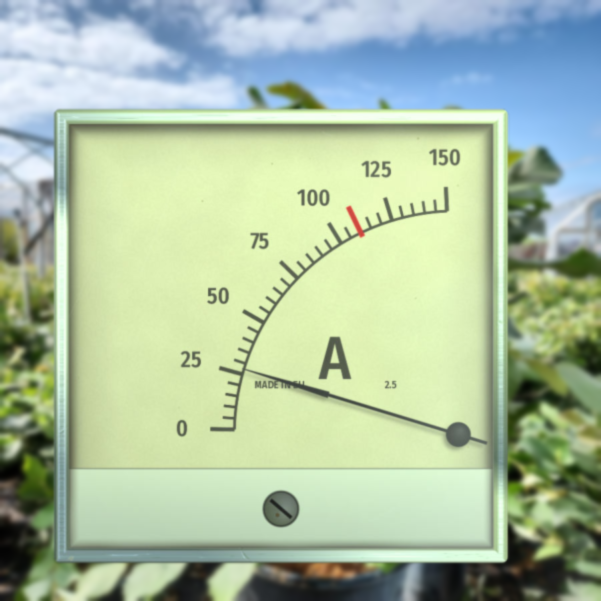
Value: 27.5 A
